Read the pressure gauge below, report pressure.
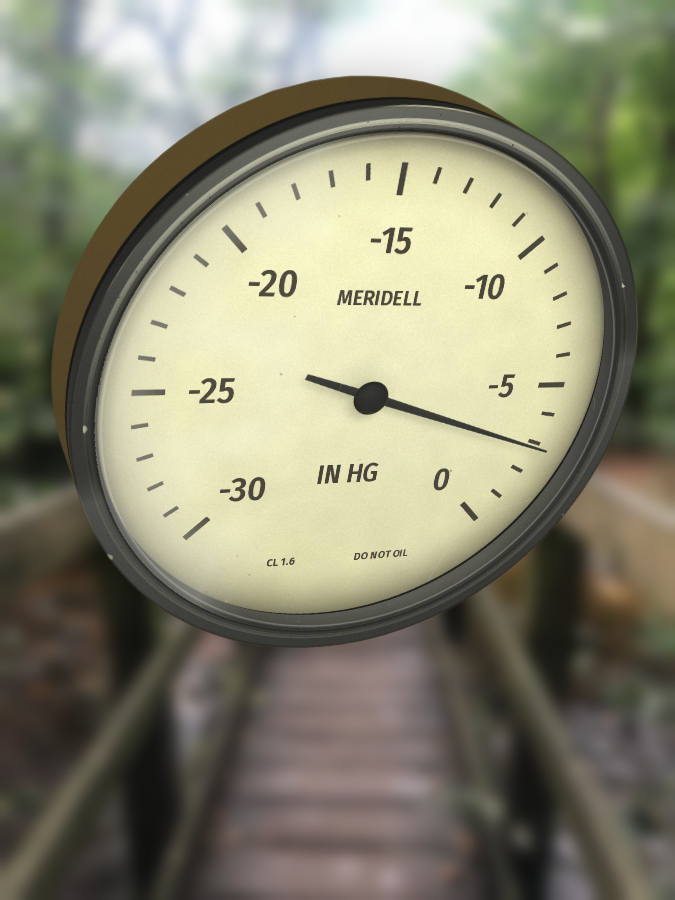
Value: -3 inHg
